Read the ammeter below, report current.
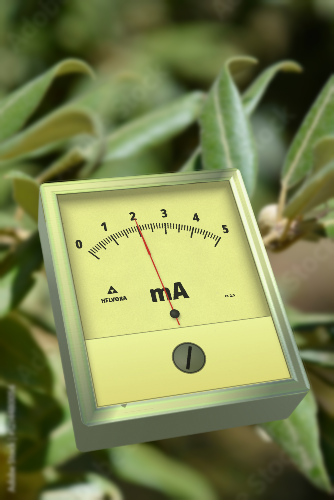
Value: 2 mA
